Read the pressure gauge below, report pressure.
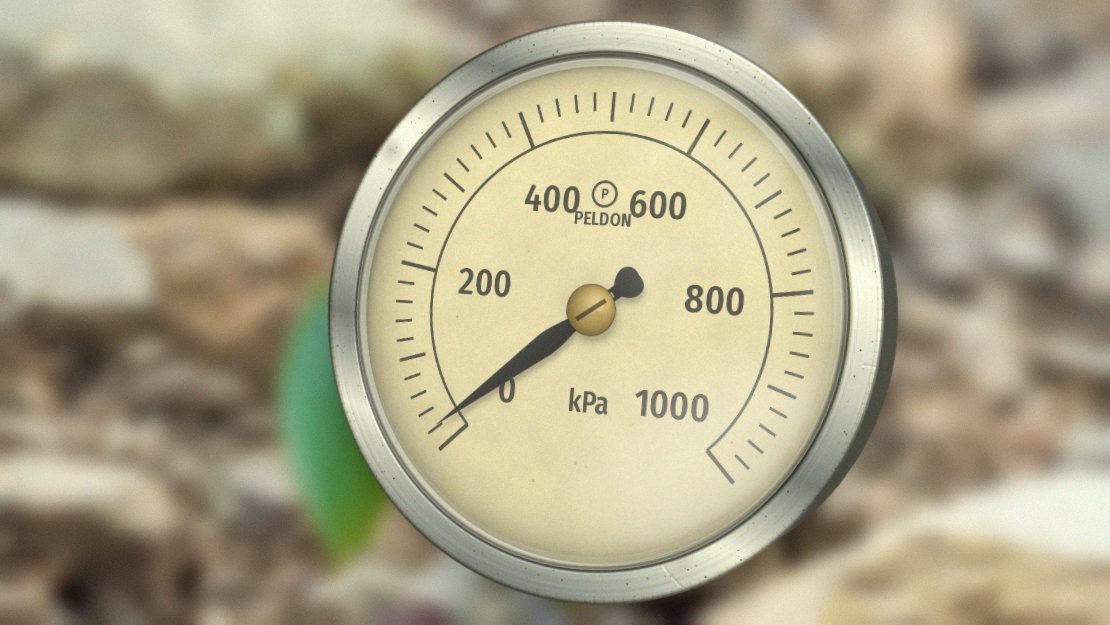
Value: 20 kPa
